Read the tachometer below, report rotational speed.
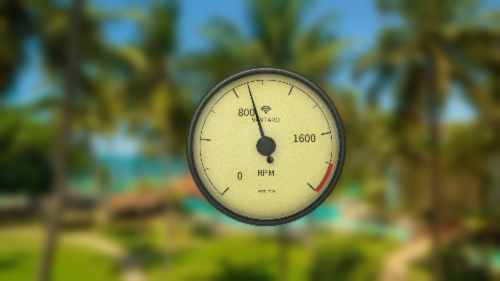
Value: 900 rpm
